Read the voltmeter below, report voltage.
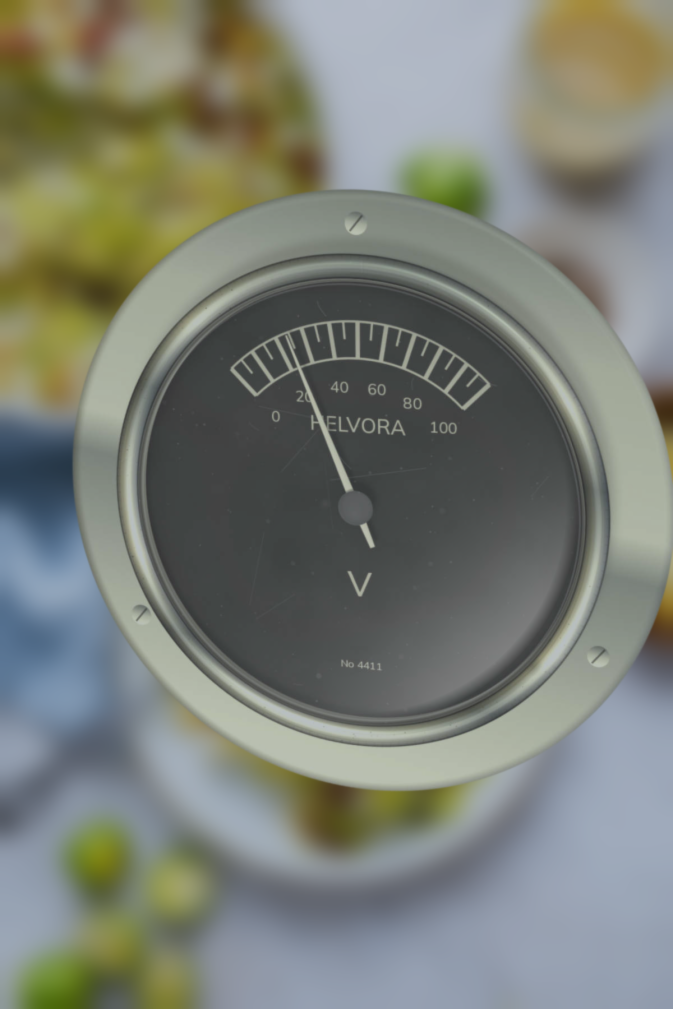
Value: 25 V
